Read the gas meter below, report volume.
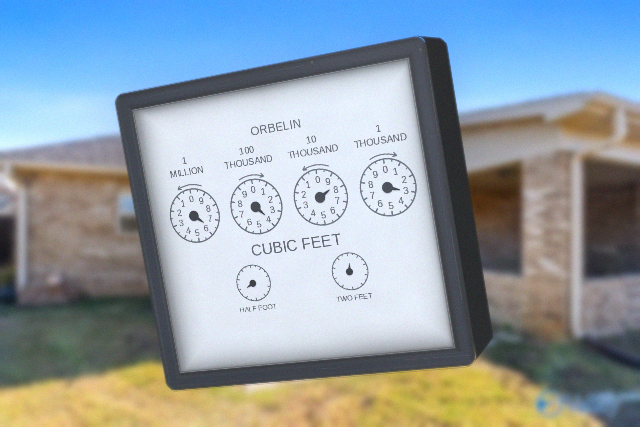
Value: 638300 ft³
